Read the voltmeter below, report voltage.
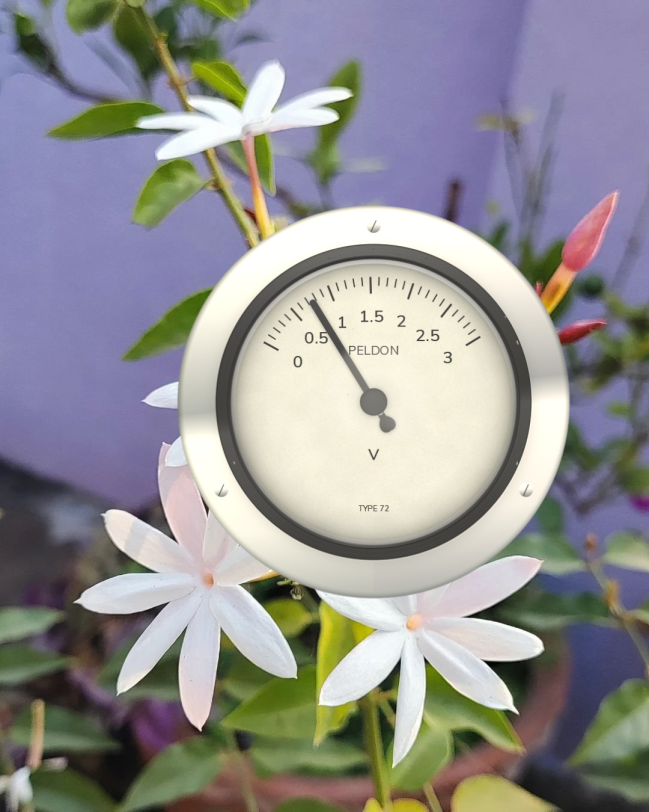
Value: 0.75 V
